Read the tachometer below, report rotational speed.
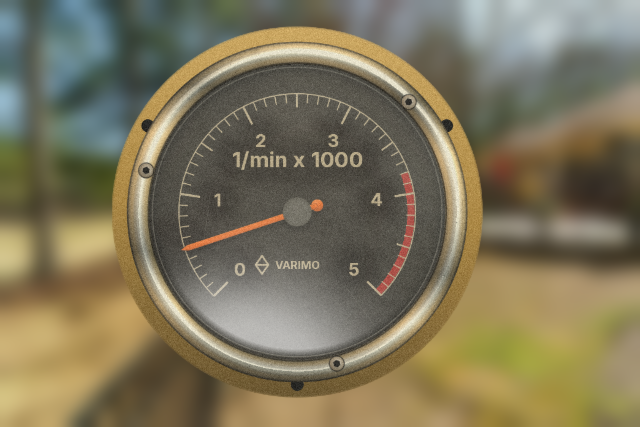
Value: 500 rpm
